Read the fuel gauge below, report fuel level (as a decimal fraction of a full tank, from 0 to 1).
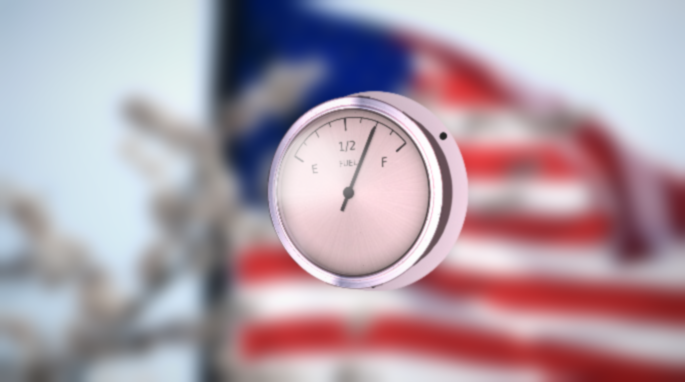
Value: 0.75
